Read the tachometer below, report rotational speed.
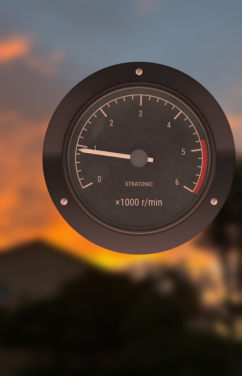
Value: 900 rpm
